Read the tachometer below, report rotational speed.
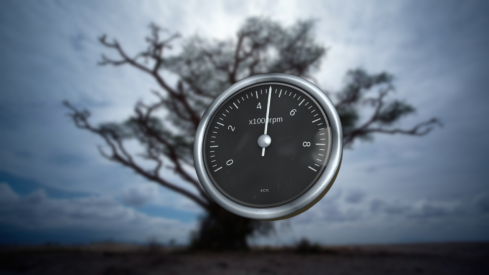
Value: 4600 rpm
